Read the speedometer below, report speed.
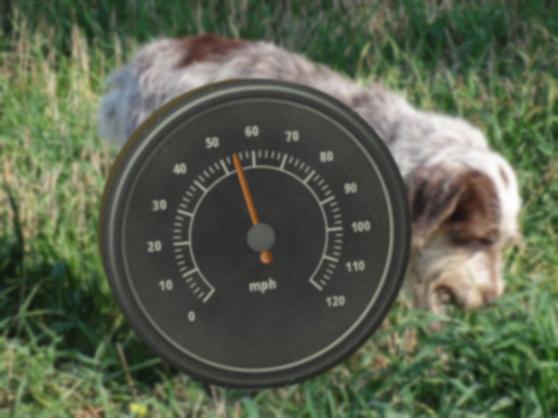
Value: 54 mph
